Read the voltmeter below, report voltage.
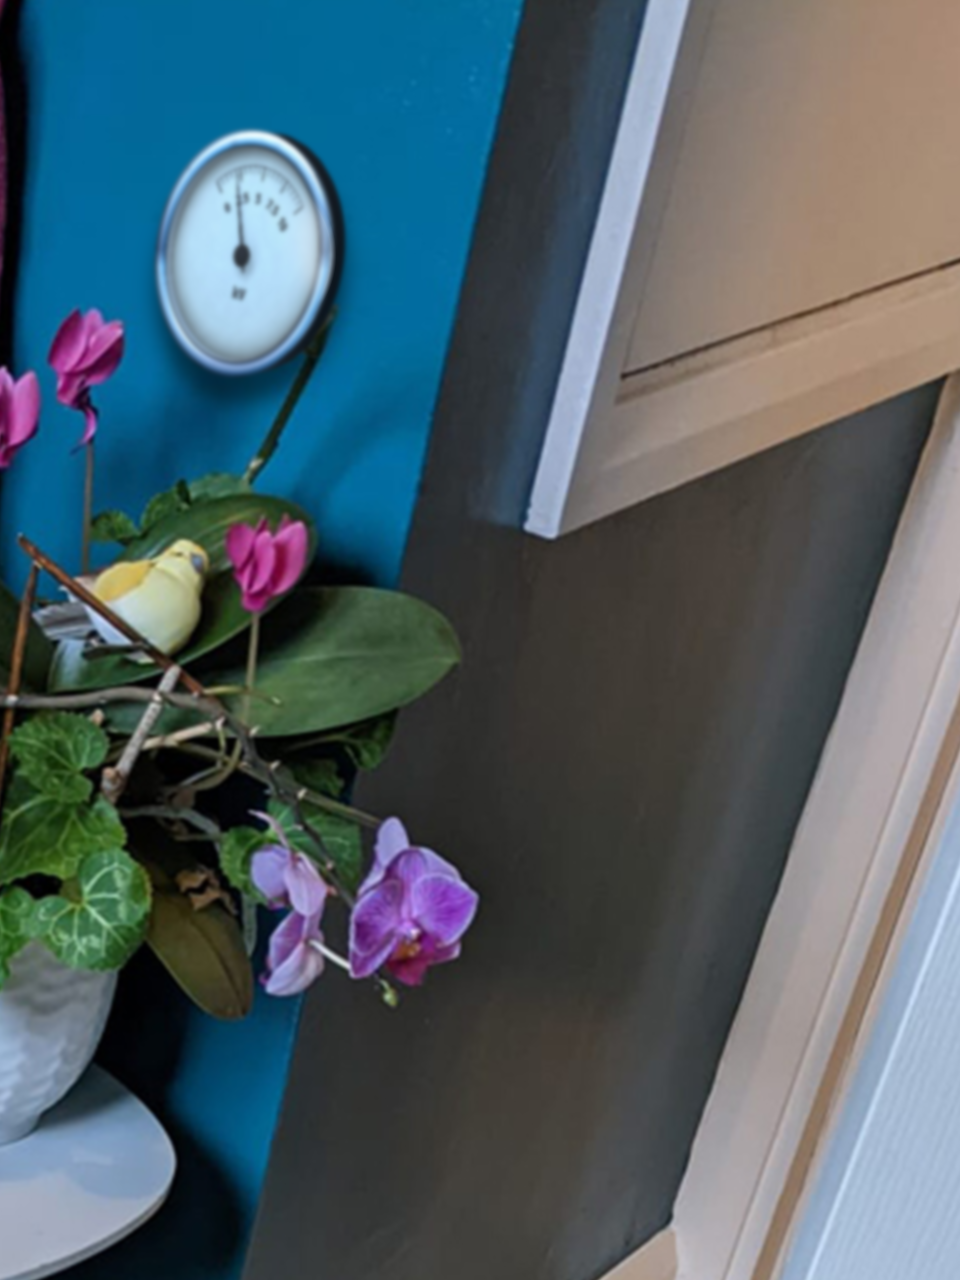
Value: 2.5 kV
